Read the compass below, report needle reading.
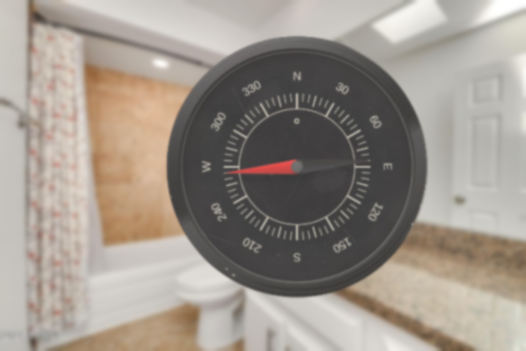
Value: 265 °
